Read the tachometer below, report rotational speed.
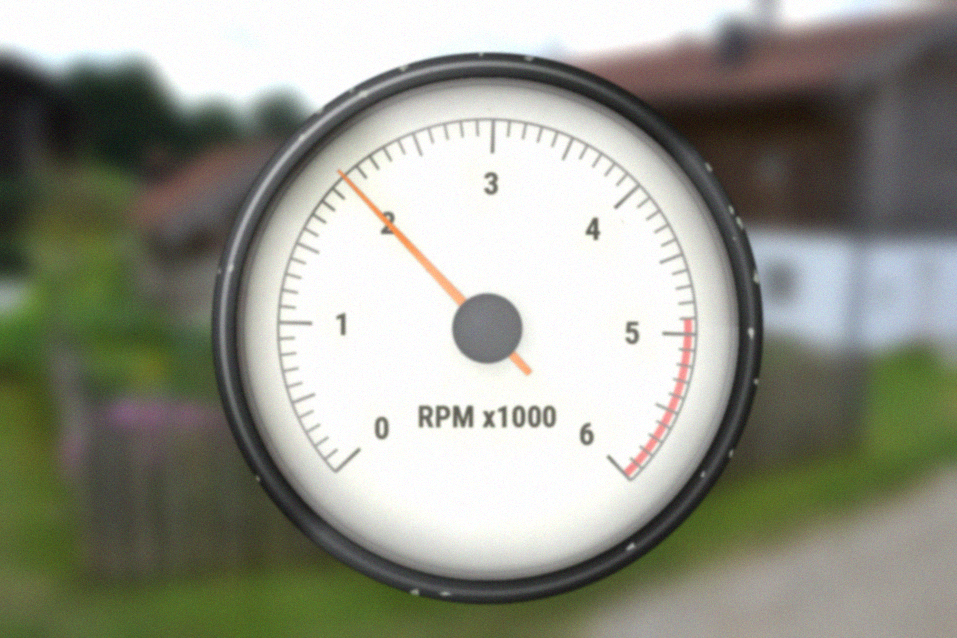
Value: 2000 rpm
